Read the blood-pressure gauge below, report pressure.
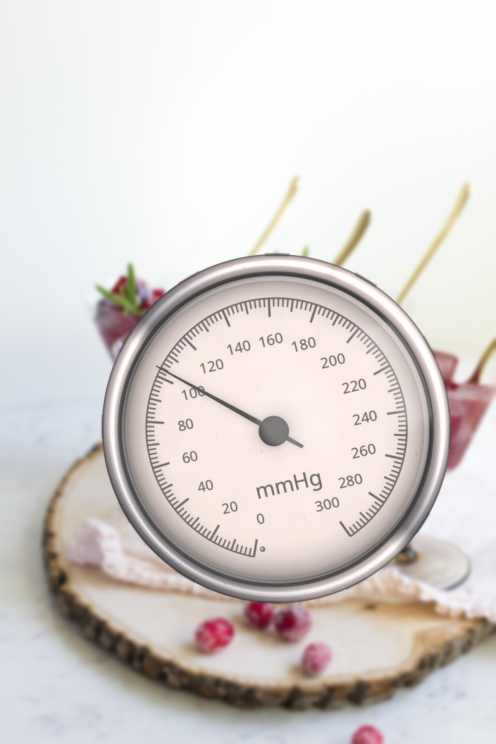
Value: 104 mmHg
